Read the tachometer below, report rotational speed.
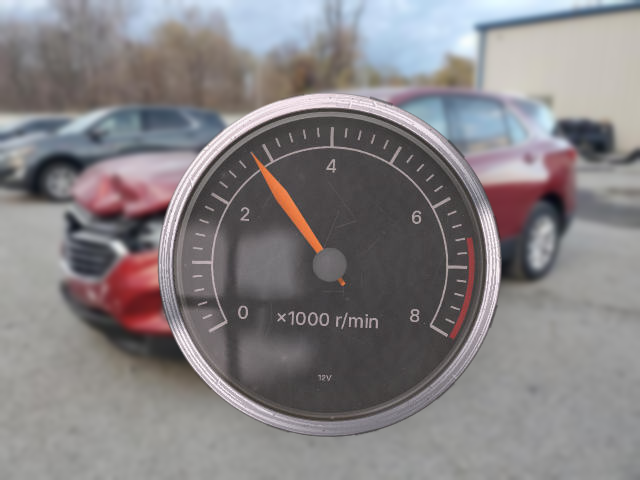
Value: 2800 rpm
